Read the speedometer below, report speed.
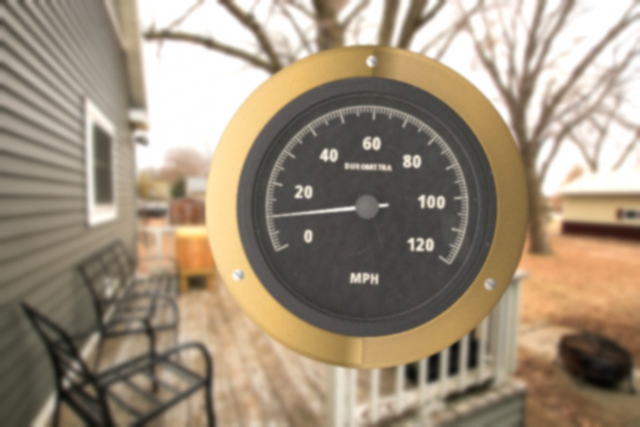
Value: 10 mph
